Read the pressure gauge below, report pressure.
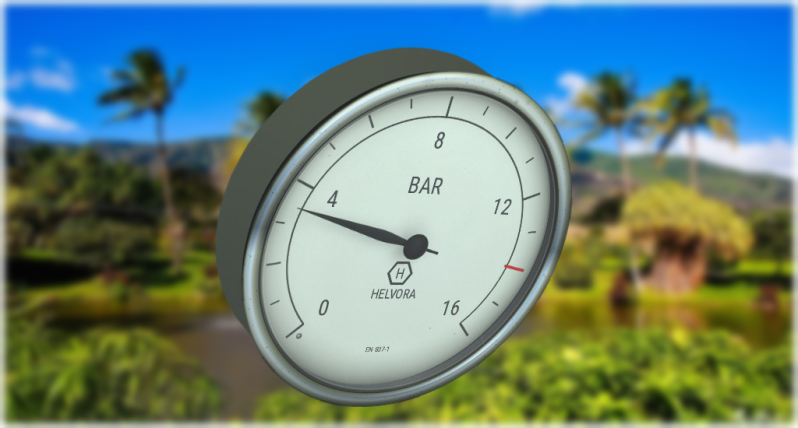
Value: 3.5 bar
